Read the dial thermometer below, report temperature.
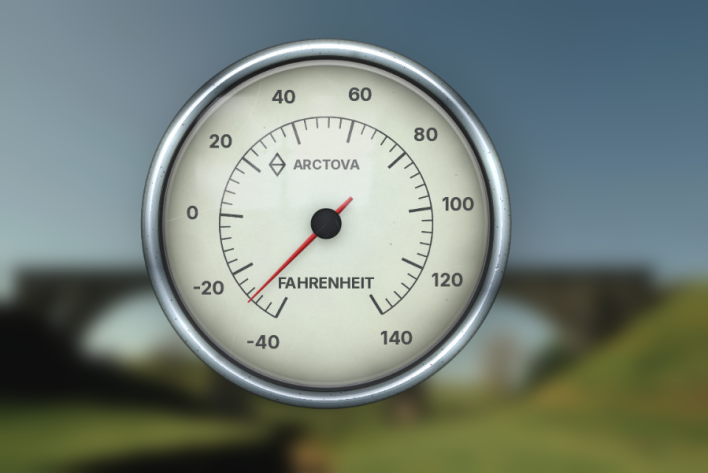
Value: -30 °F
